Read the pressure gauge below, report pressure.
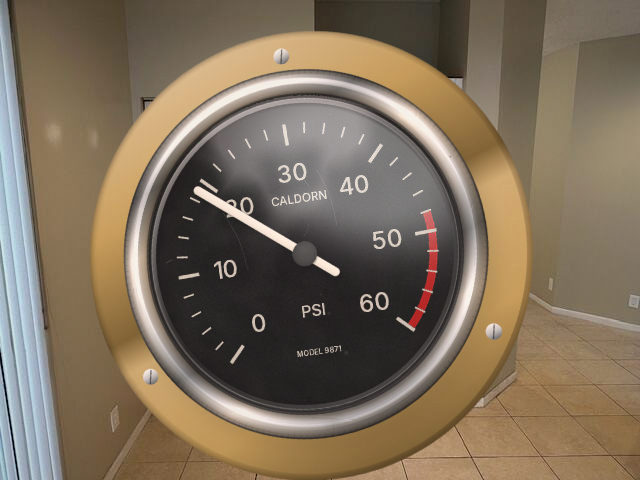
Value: 19 psi
